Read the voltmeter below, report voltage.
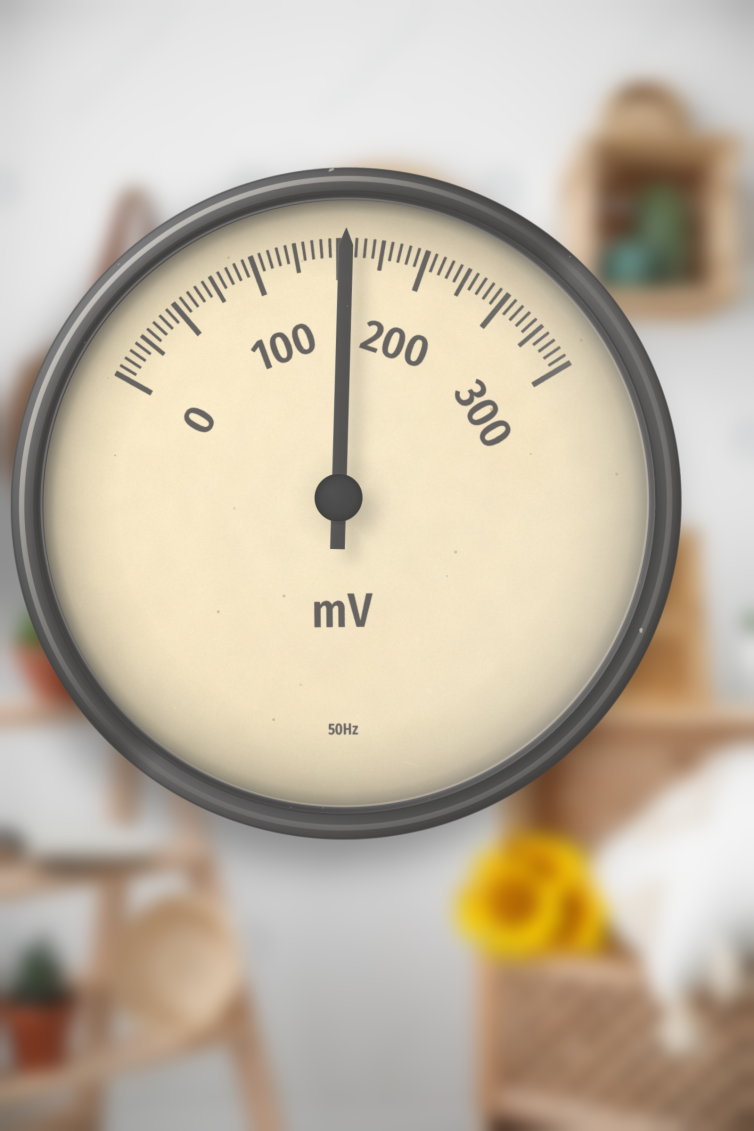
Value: 155 mV
